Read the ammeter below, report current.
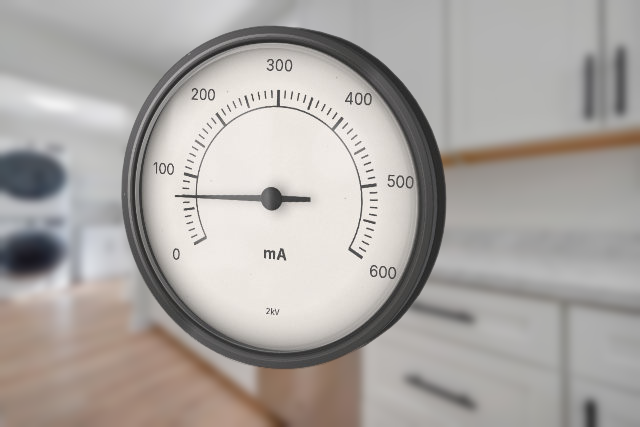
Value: 70 mA
